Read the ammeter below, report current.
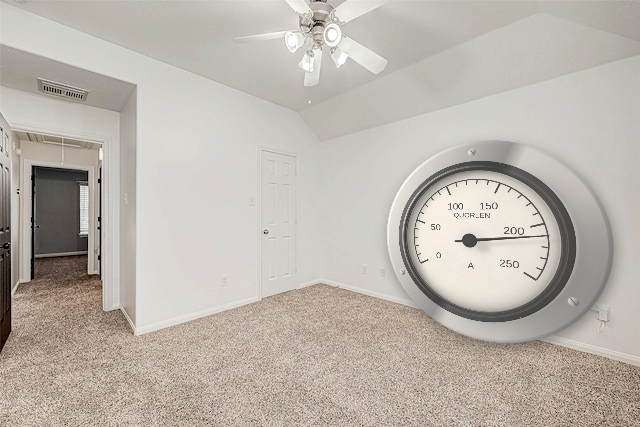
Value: 210 A
